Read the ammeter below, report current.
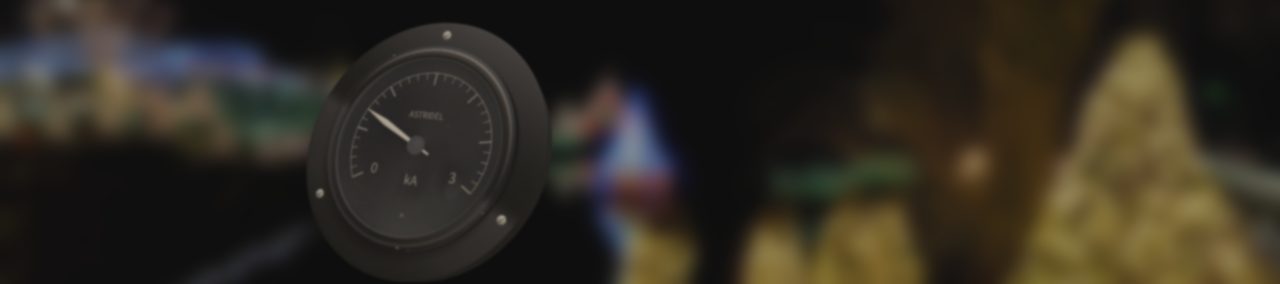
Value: 0.7 kA
